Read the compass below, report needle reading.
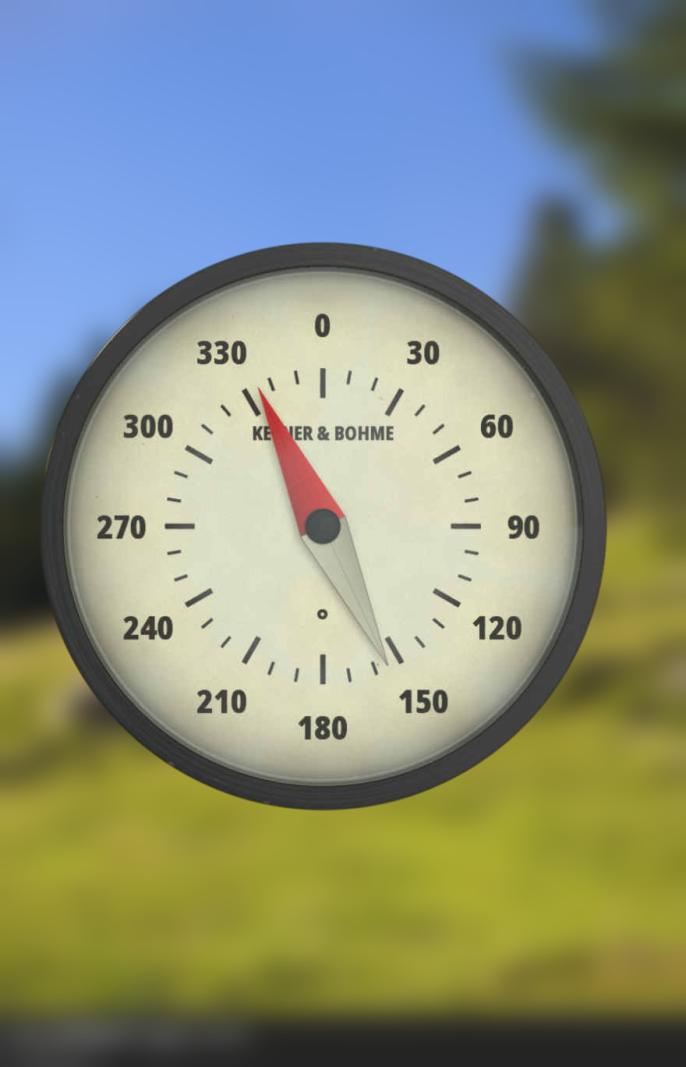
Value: 335 °
